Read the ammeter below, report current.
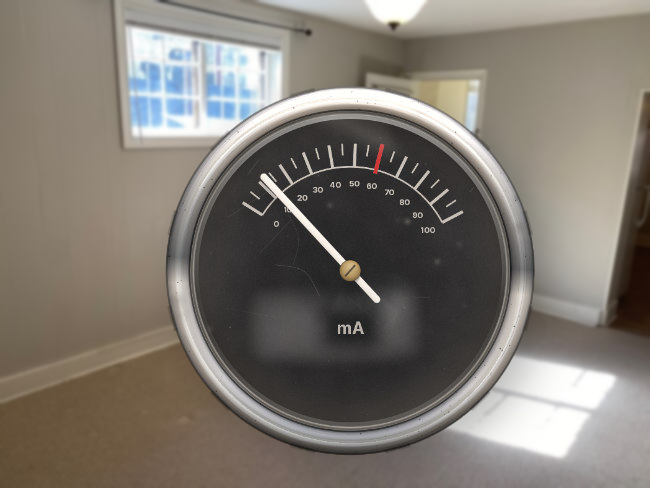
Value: 12.5 mA
